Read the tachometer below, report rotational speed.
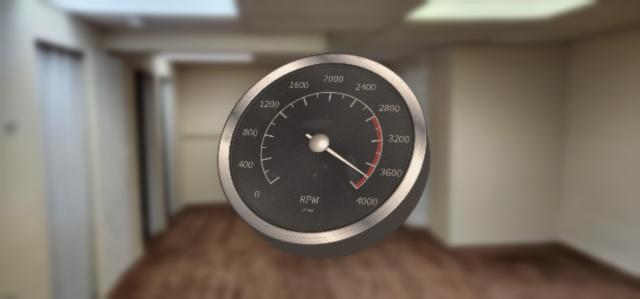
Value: 3800 rpm
